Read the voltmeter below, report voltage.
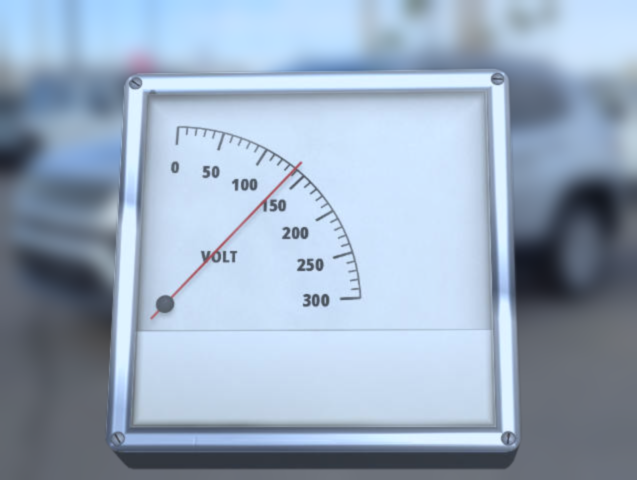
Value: 140 V
